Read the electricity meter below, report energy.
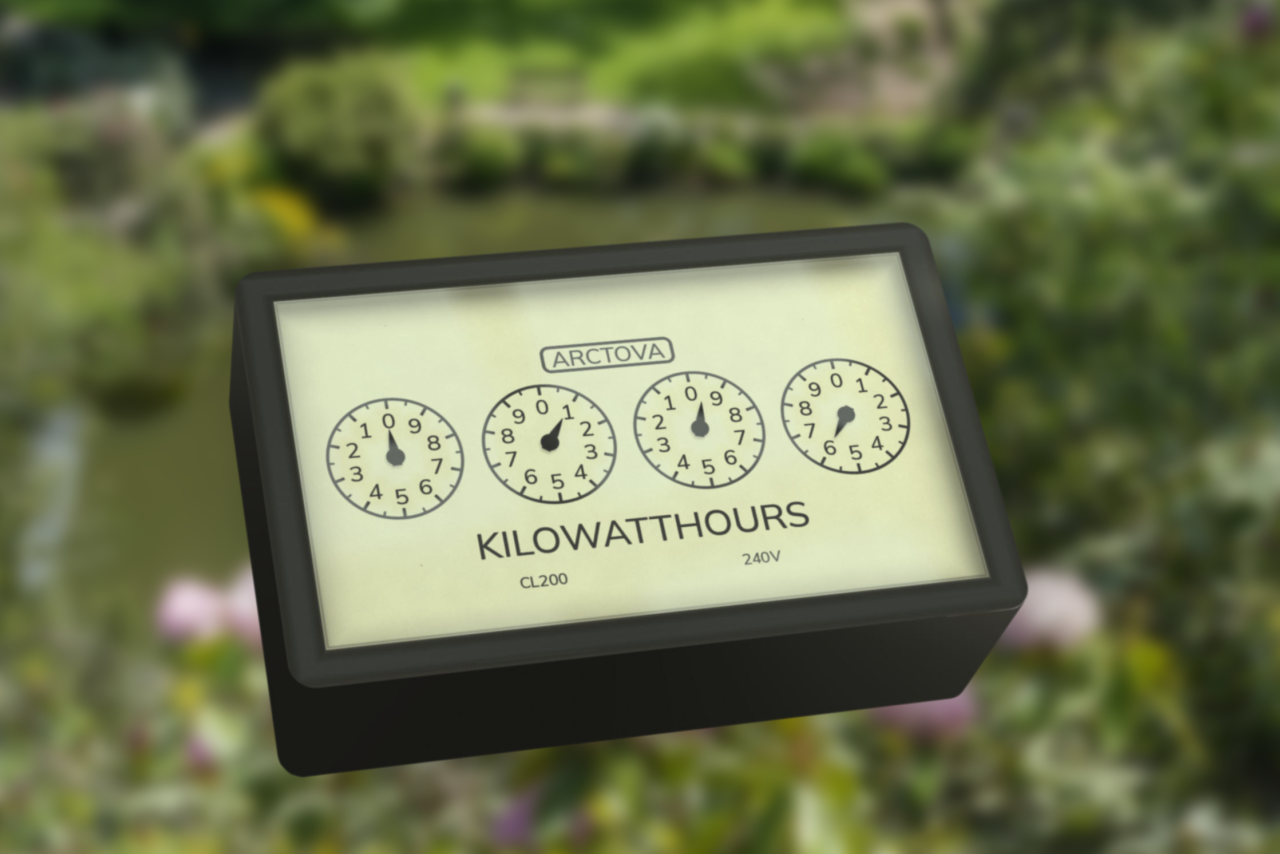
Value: 96 kWh
